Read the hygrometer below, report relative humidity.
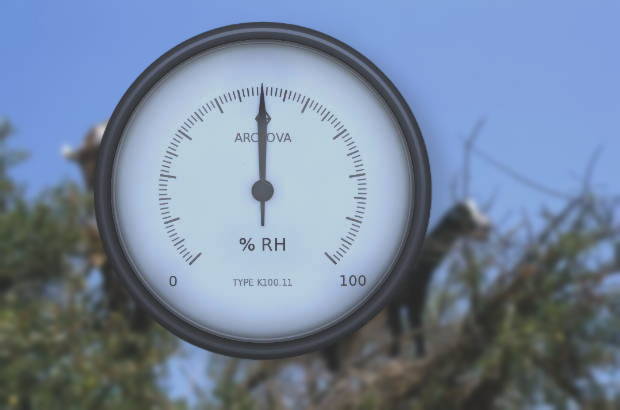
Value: 50 %
